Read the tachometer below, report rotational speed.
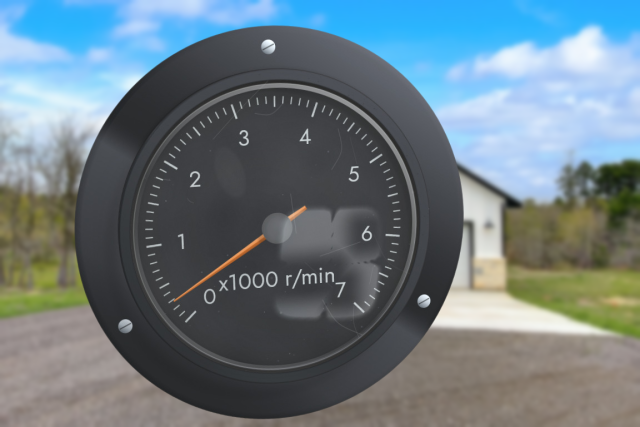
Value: 300 rpm
